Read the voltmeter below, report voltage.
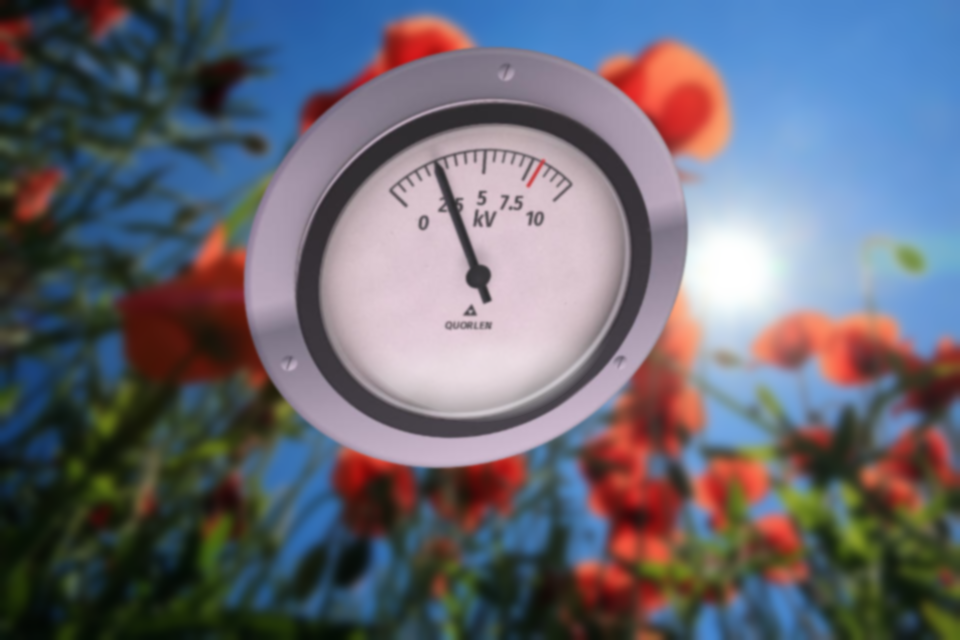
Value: 2.5 kV
